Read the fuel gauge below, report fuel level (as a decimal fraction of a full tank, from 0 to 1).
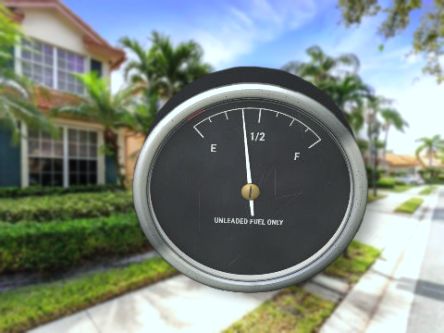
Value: 0.375
